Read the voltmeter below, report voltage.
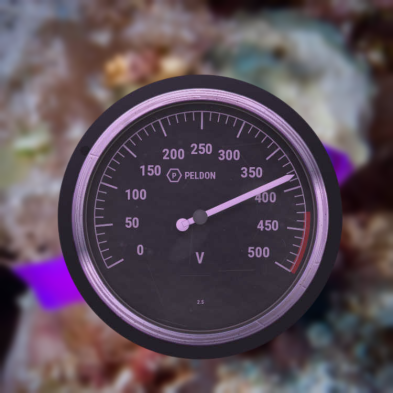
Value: 385 V
